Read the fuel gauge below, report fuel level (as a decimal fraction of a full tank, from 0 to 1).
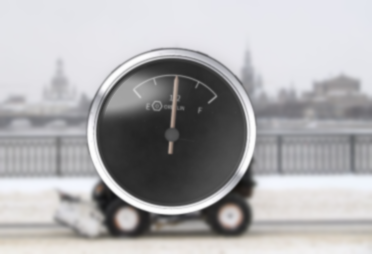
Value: 0.5
